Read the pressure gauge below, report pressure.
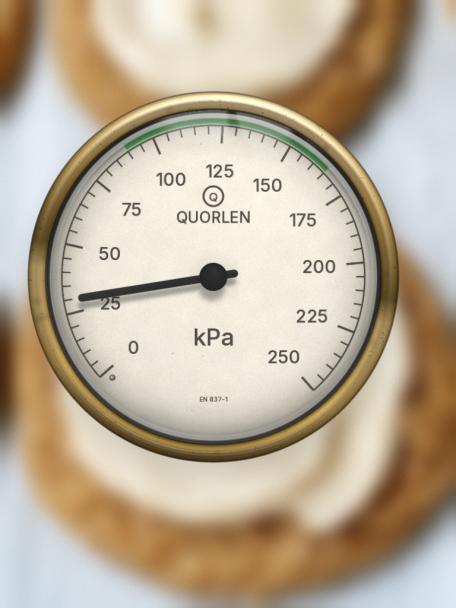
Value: 30 kPa
